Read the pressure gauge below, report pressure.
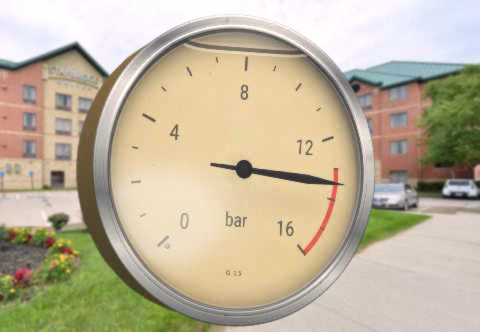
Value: 13.5 bar
